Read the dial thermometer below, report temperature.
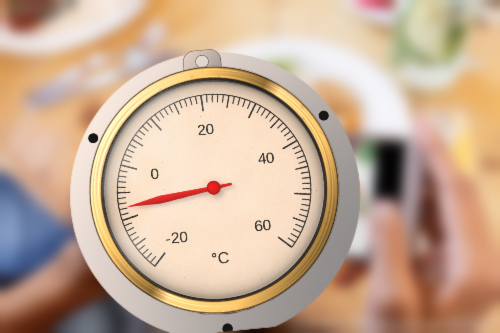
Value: -8 °C
